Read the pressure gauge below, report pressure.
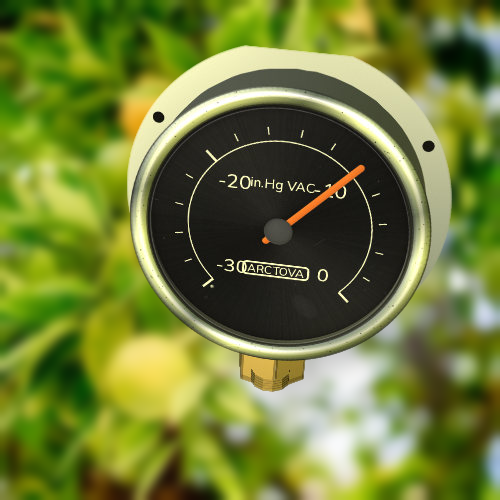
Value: -10 inHg
